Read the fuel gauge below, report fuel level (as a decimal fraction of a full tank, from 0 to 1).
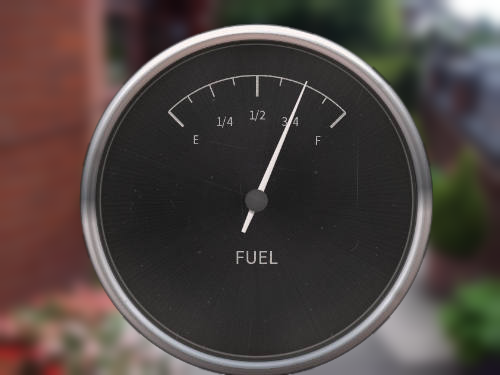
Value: 0.75
